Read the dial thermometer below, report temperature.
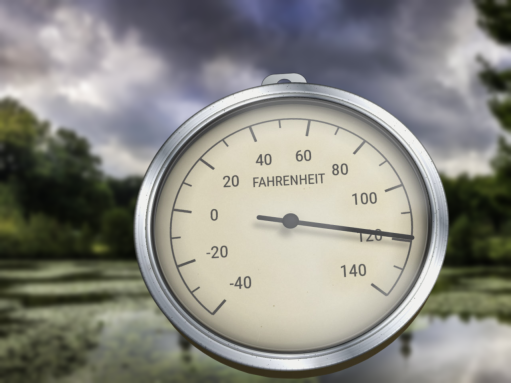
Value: 120 °F
